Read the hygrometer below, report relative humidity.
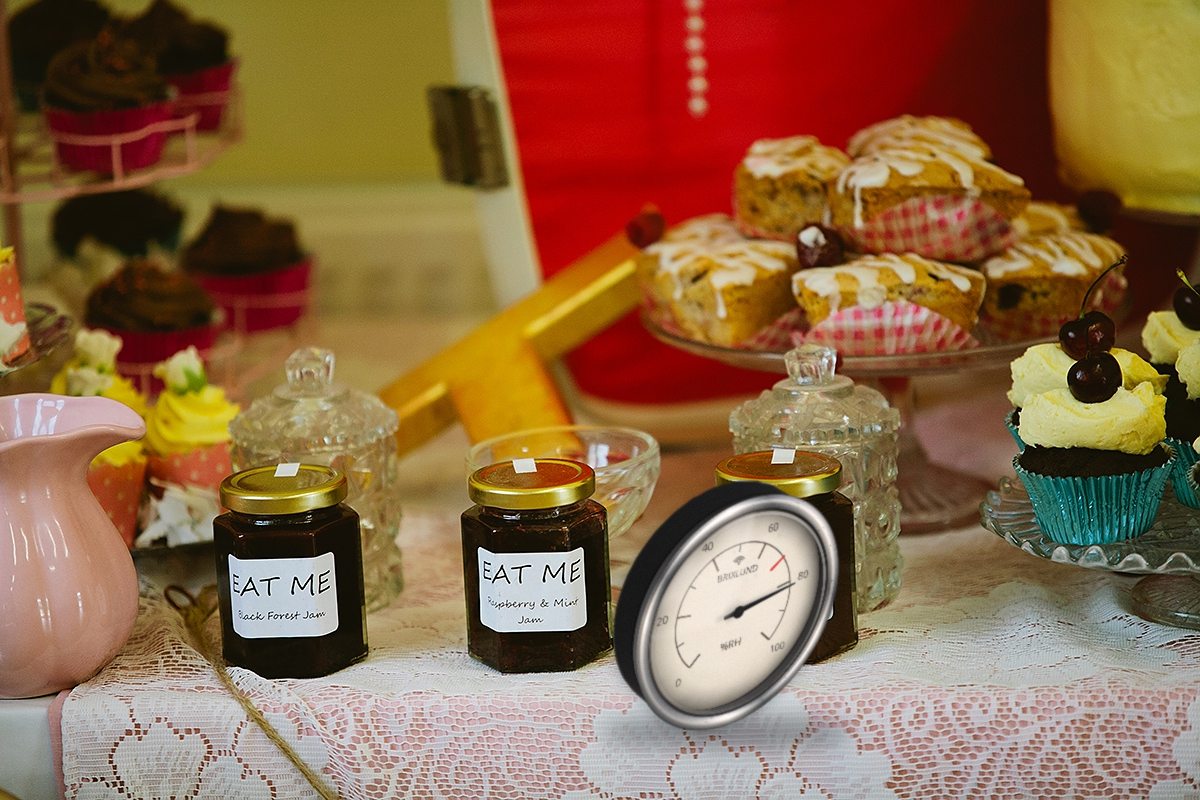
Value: 80 %
